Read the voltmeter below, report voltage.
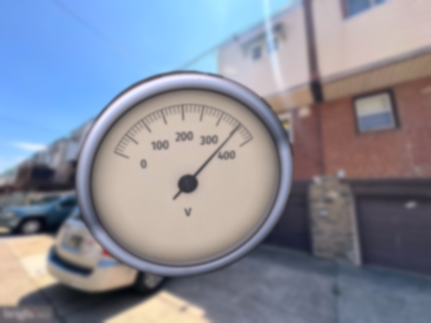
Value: 350 V
